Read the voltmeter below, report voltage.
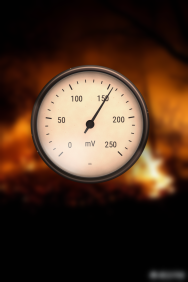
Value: 155 mV
